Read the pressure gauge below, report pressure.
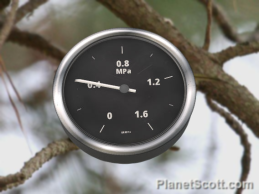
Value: 0.4 MPa
